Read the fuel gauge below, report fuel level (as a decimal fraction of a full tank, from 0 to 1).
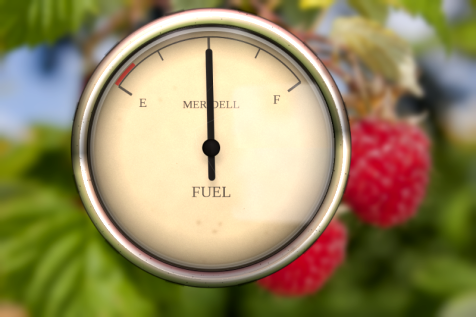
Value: 0.5
